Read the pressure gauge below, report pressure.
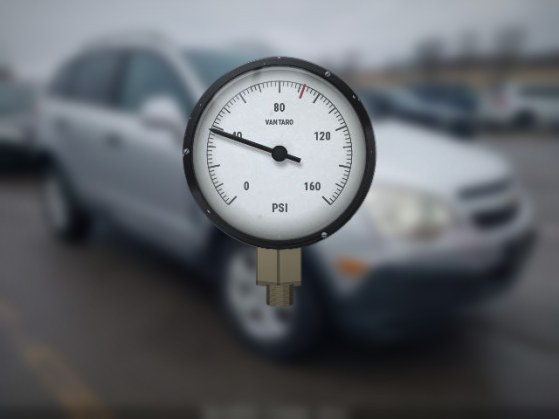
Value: 38 psi
